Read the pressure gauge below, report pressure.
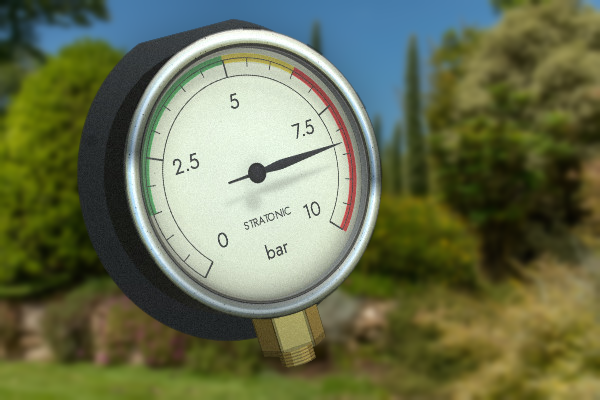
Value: 8.25 bar
